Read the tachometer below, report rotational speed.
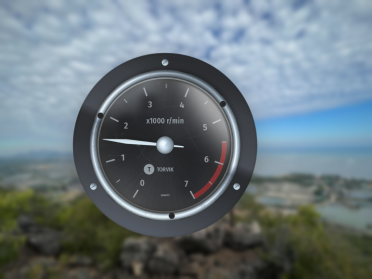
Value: 1500 rpm
